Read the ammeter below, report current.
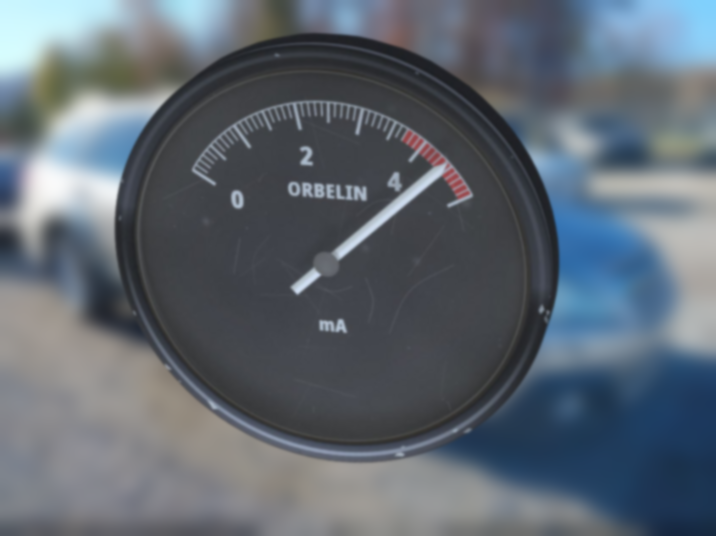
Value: 4.4 mA
